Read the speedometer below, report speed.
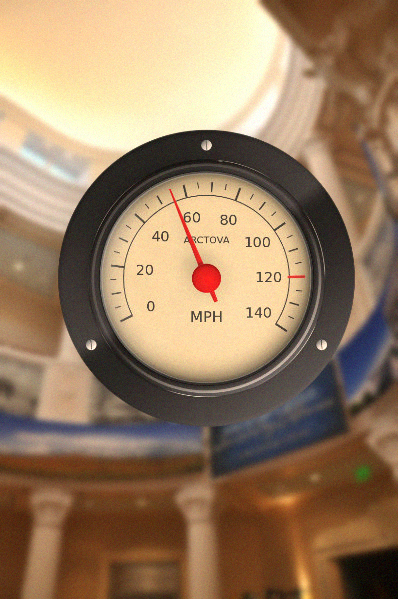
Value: 55 mph
